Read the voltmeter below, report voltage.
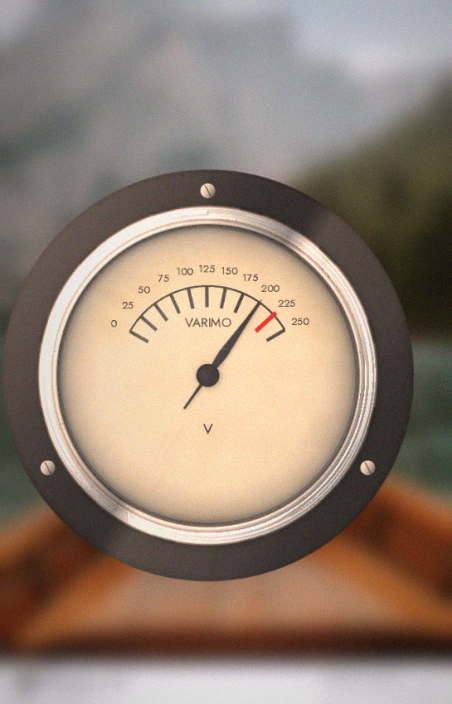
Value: 200 V
